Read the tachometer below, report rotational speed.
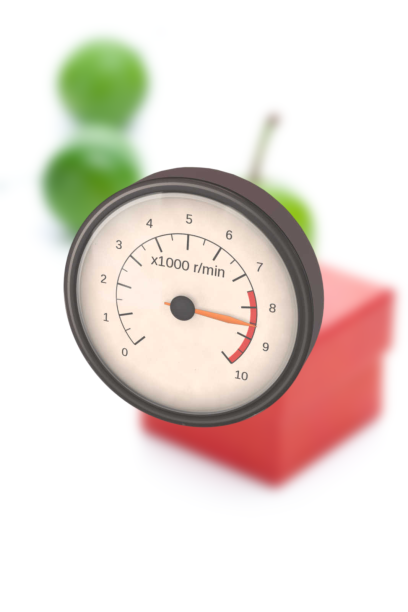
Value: 8500 rpm
